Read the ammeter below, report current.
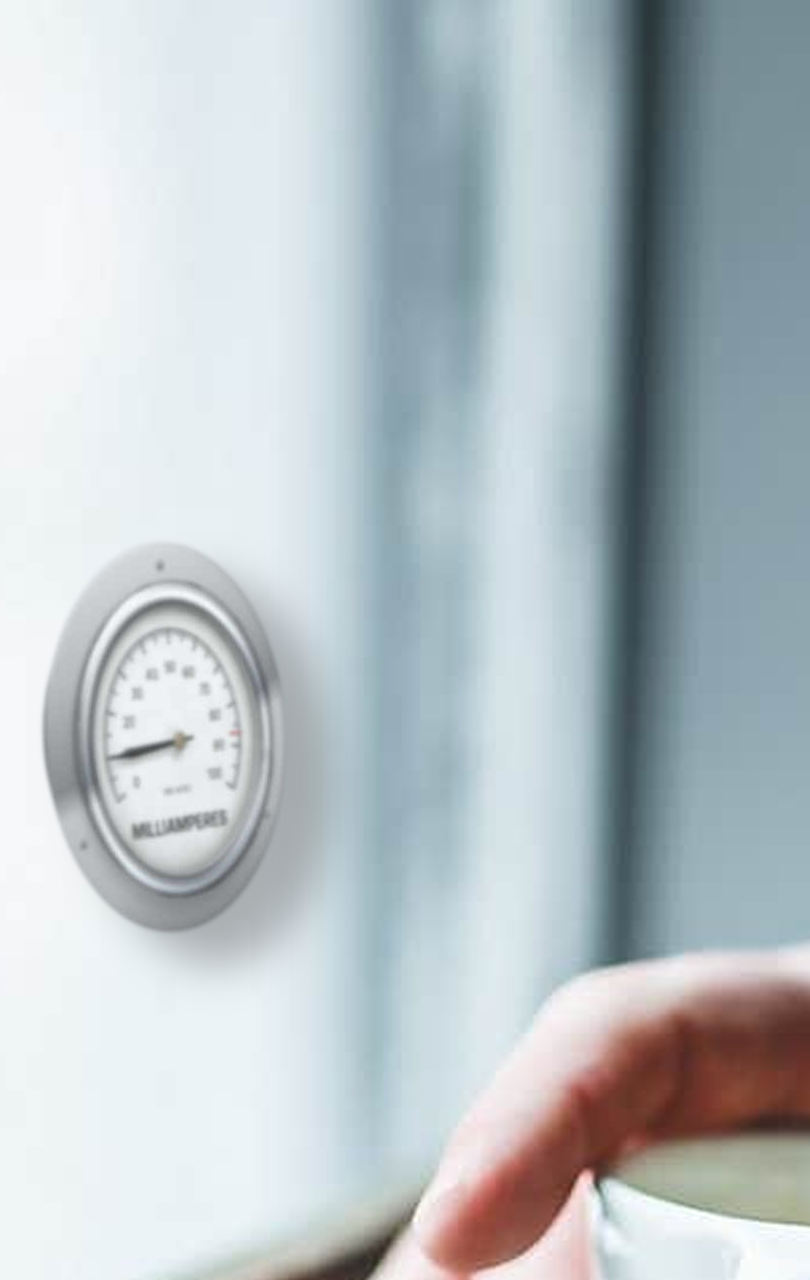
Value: 10 mA
